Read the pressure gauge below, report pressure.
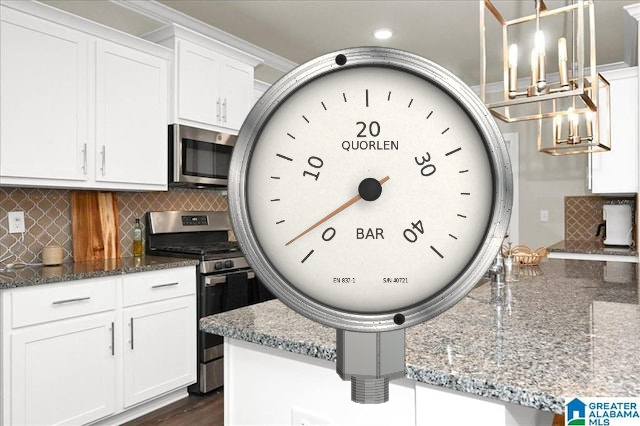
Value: 2 bar
